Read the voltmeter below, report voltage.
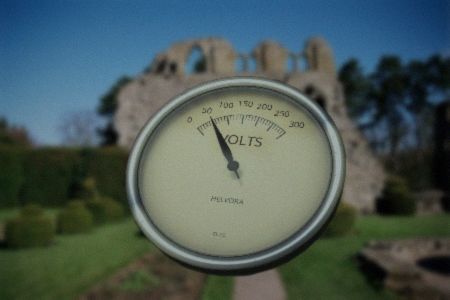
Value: 50 V
